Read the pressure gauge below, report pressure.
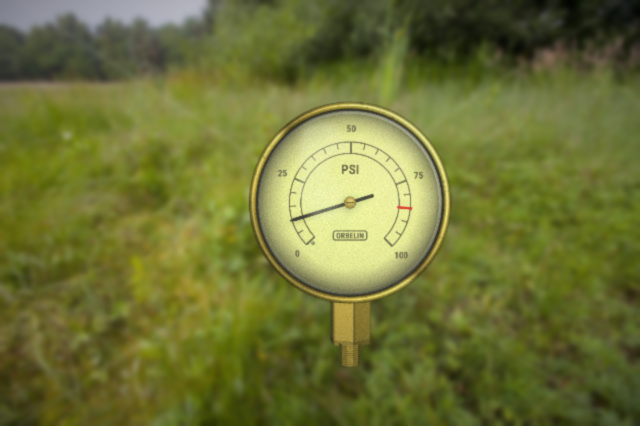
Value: 10 psi
